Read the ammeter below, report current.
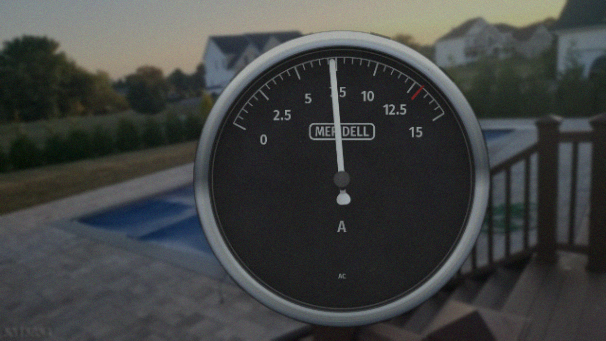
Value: 7.25 A
